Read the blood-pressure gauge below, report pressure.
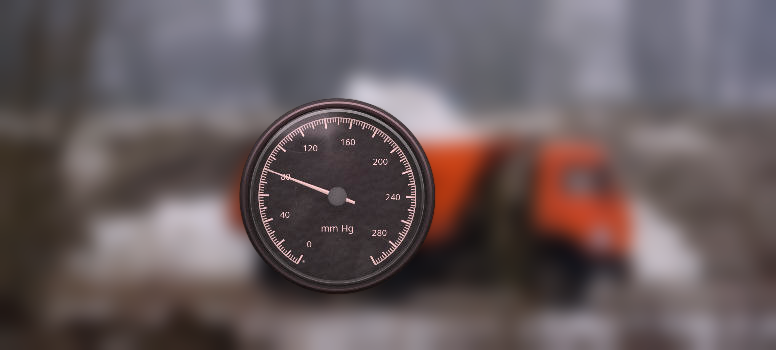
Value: 80 mmHg
